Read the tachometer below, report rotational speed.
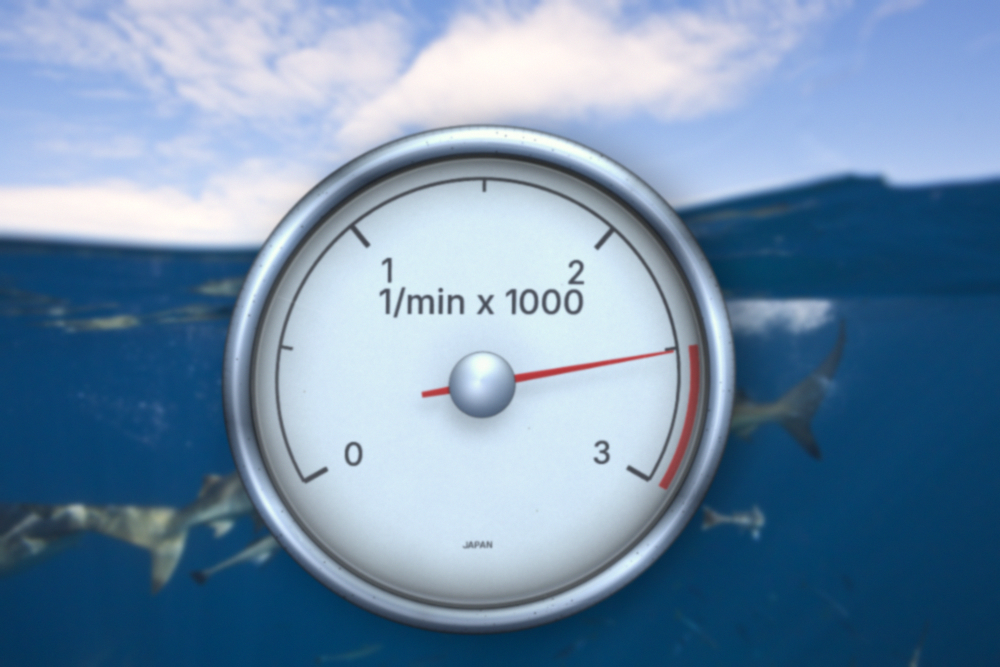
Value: 2500 rpm
